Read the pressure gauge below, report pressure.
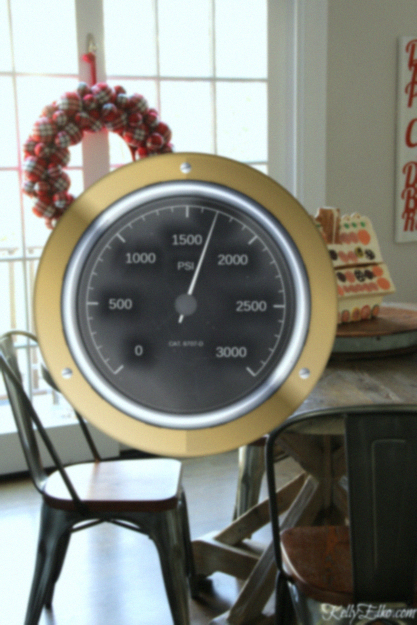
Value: 1700 psi
